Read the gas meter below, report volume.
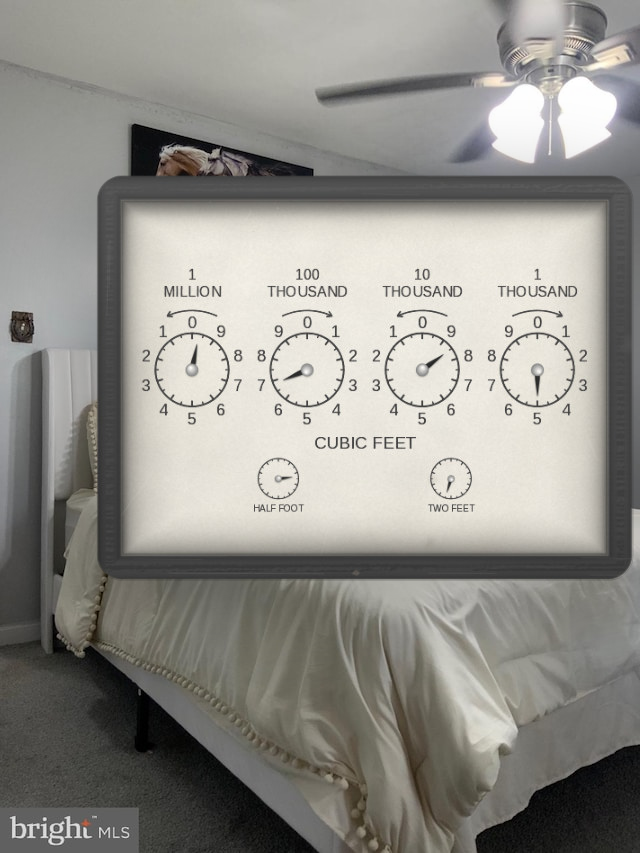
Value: 968500 ft³
